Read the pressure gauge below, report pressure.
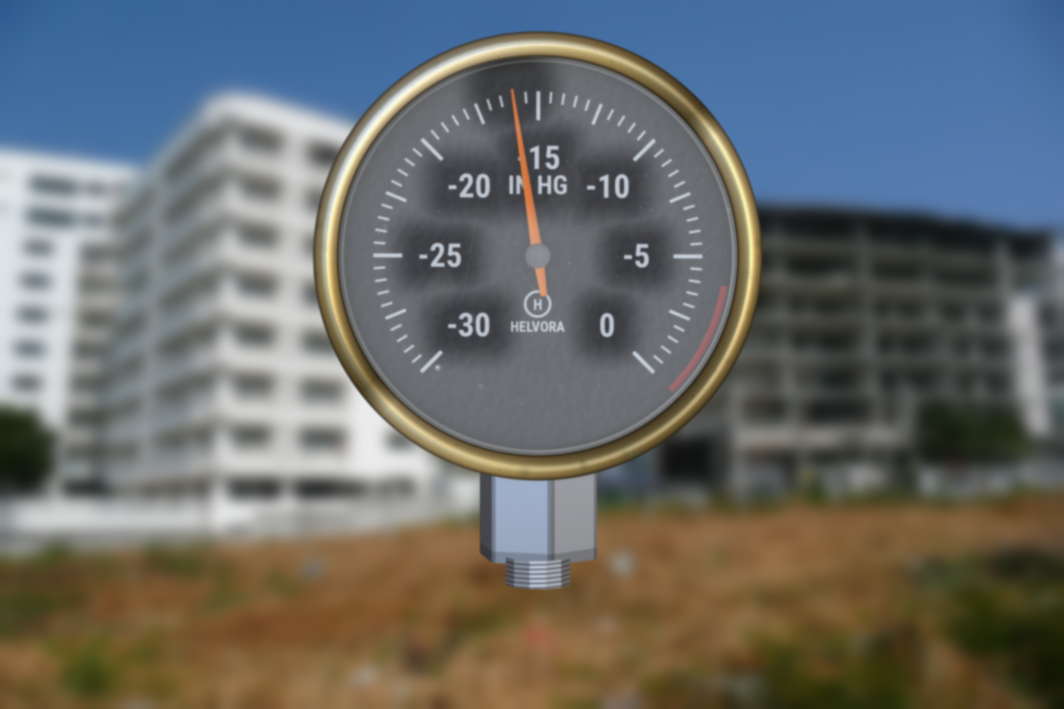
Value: -16 inHg
